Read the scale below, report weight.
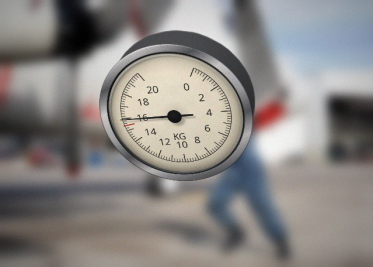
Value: 16 kg
